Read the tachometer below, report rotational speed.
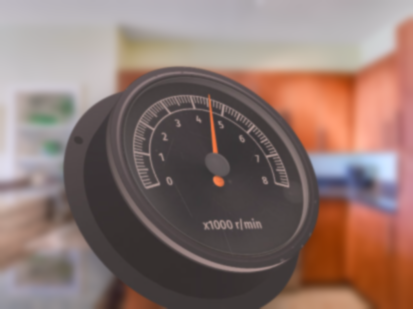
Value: 4500 rpm
